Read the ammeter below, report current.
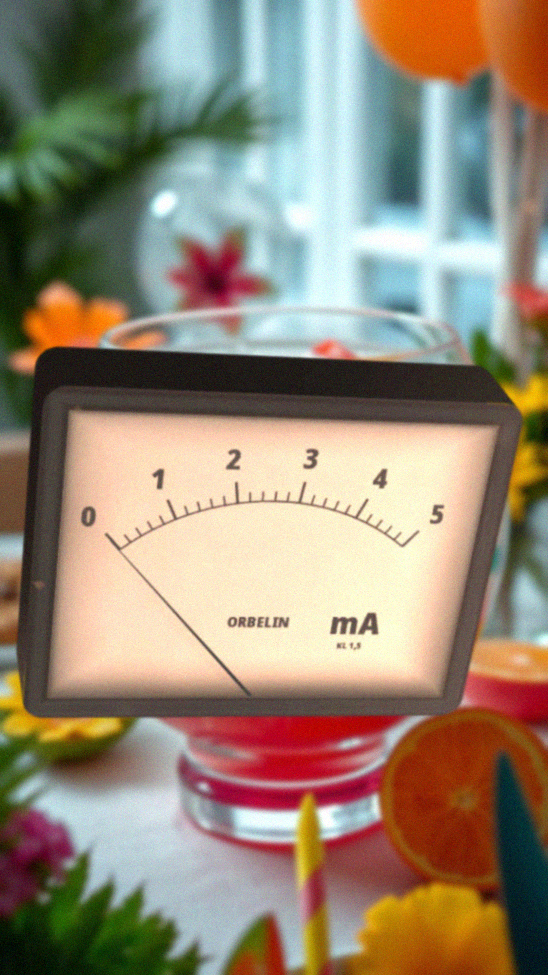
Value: 0 mA
